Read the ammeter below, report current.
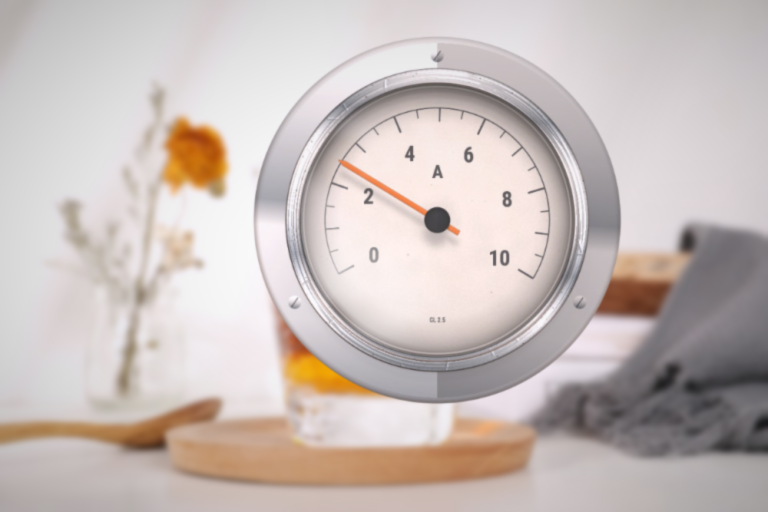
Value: 2.5 A
